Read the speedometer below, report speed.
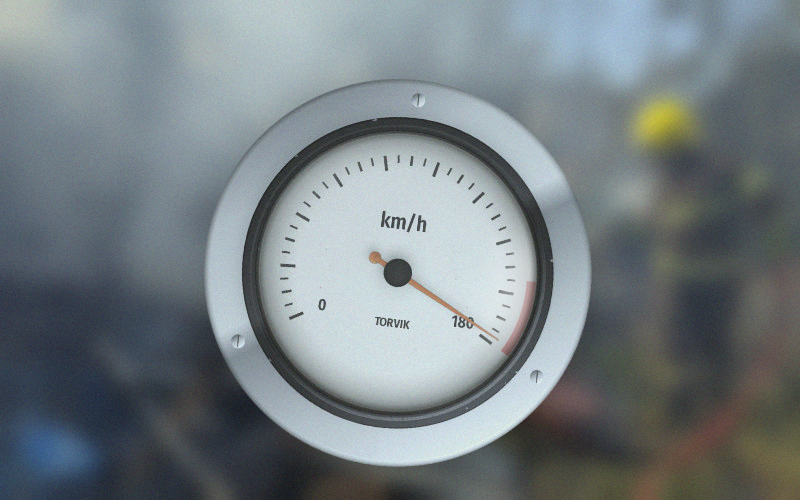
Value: 177.5 km/h
